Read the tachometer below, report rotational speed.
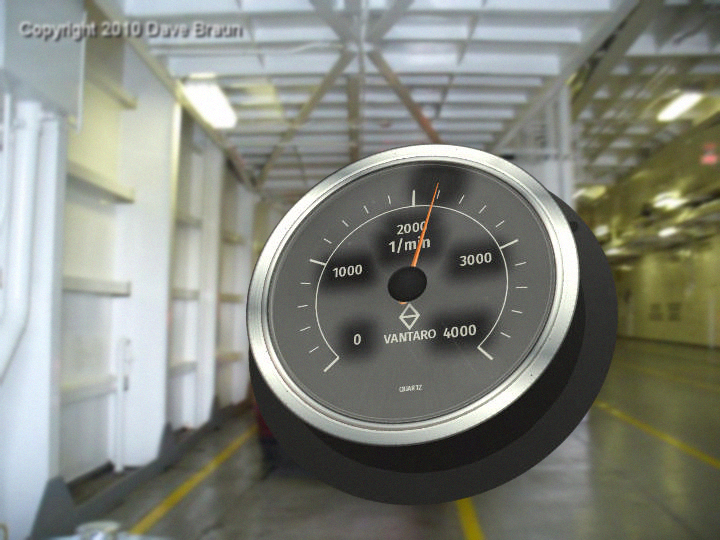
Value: 2200 rpm
